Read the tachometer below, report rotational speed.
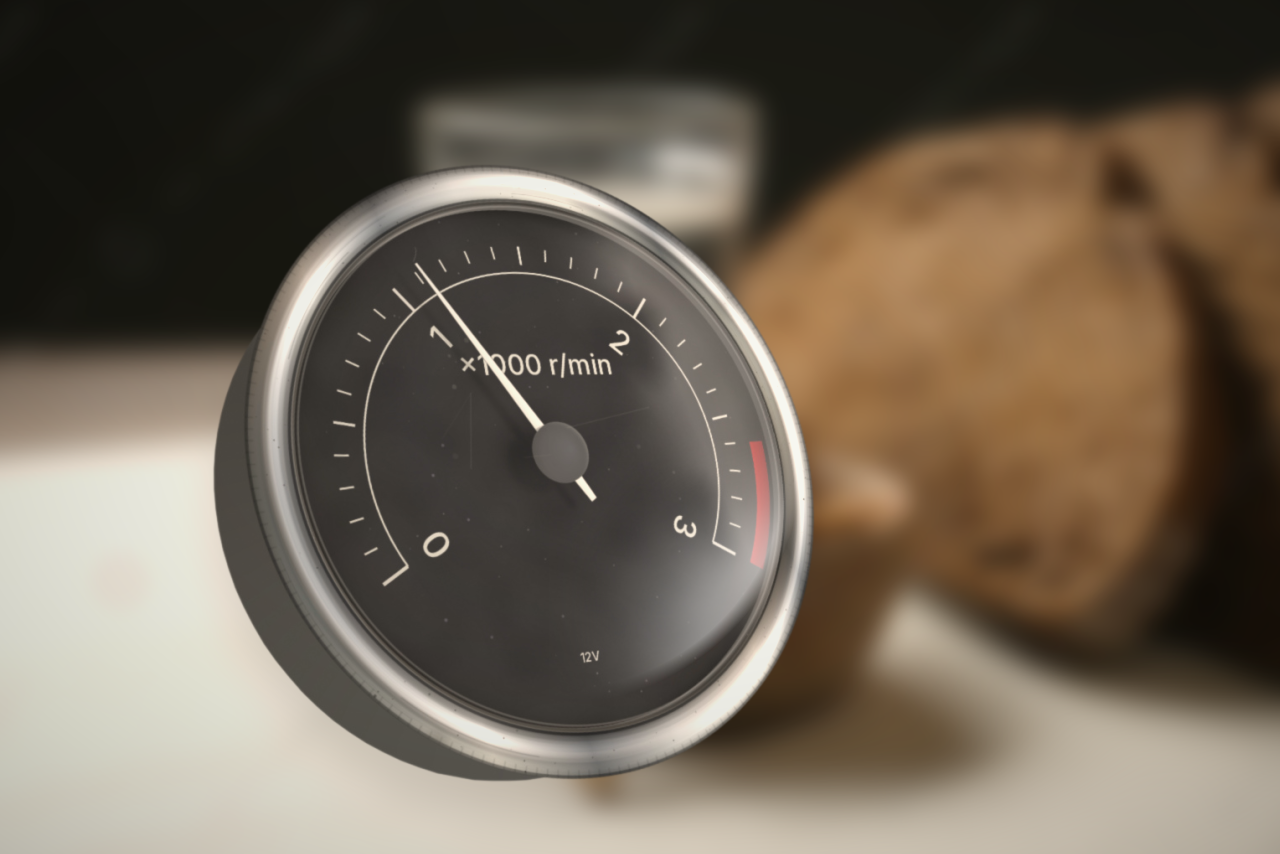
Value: 1100 rpm
